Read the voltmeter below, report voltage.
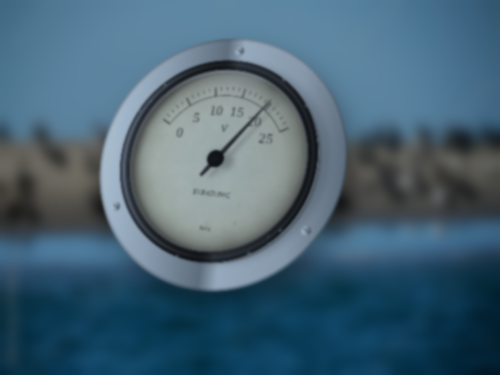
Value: 20 V
